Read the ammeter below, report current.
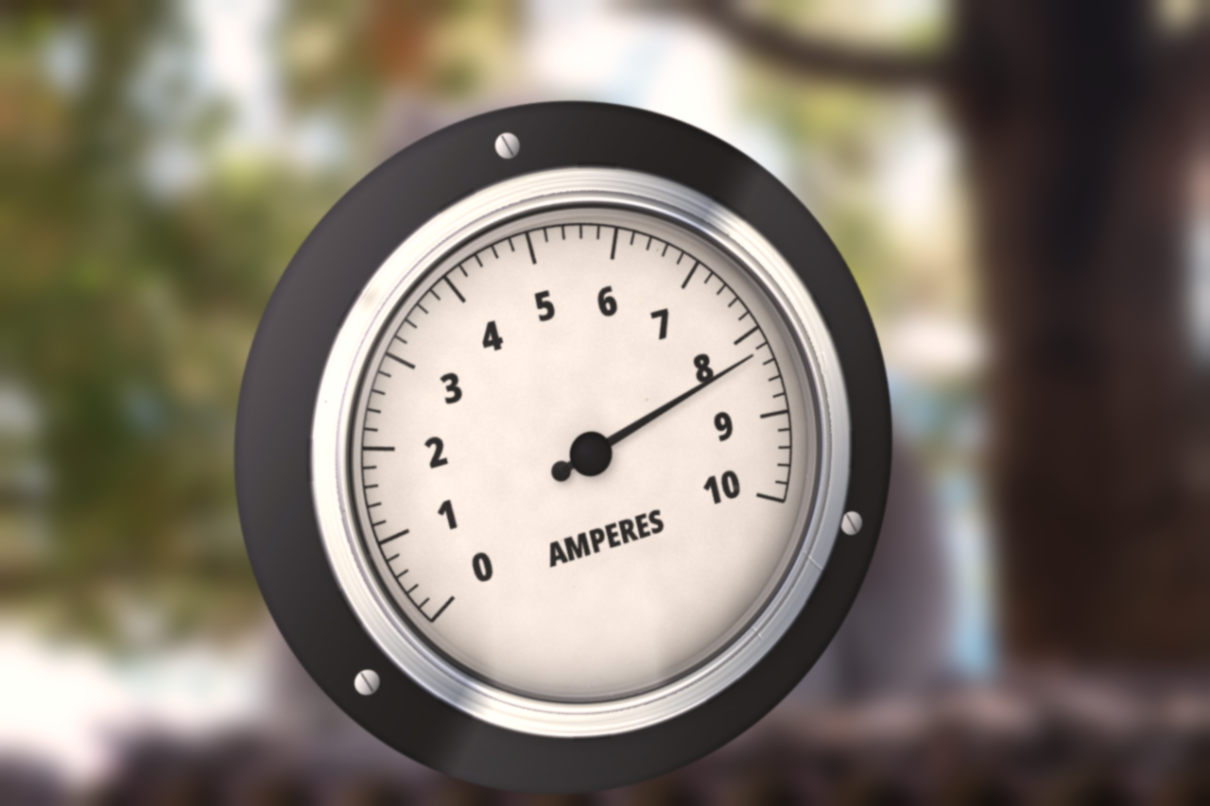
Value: 8.2 A
